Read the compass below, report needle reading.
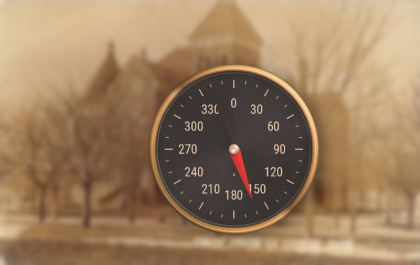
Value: 160 °
